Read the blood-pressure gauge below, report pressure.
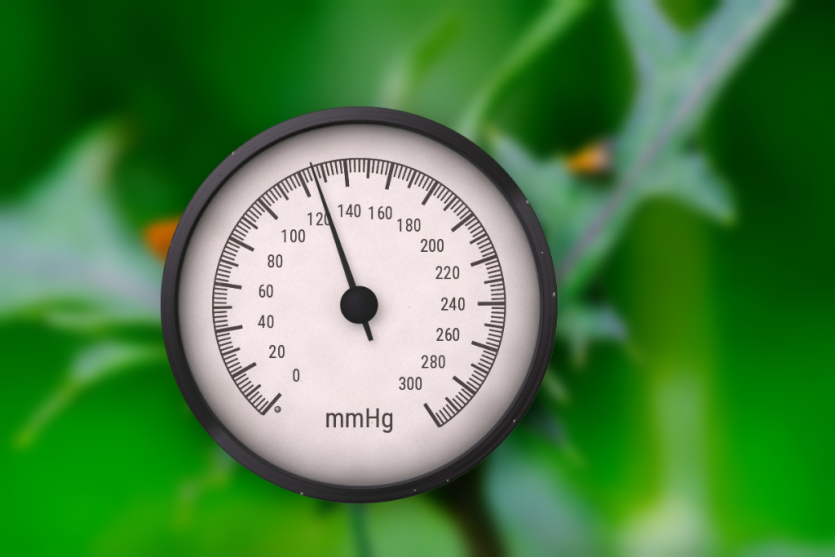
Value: 126 mmHg
